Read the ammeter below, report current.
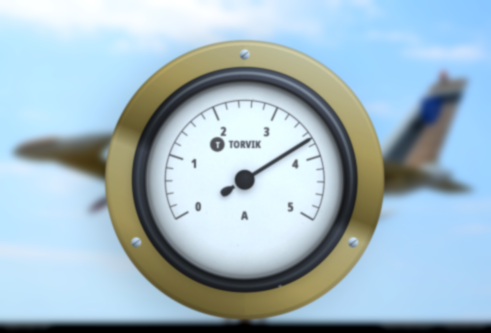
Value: 3.7 A
